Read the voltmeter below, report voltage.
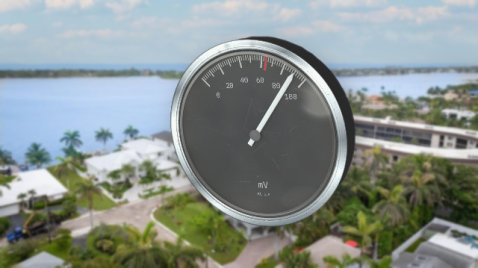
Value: 90 mV
